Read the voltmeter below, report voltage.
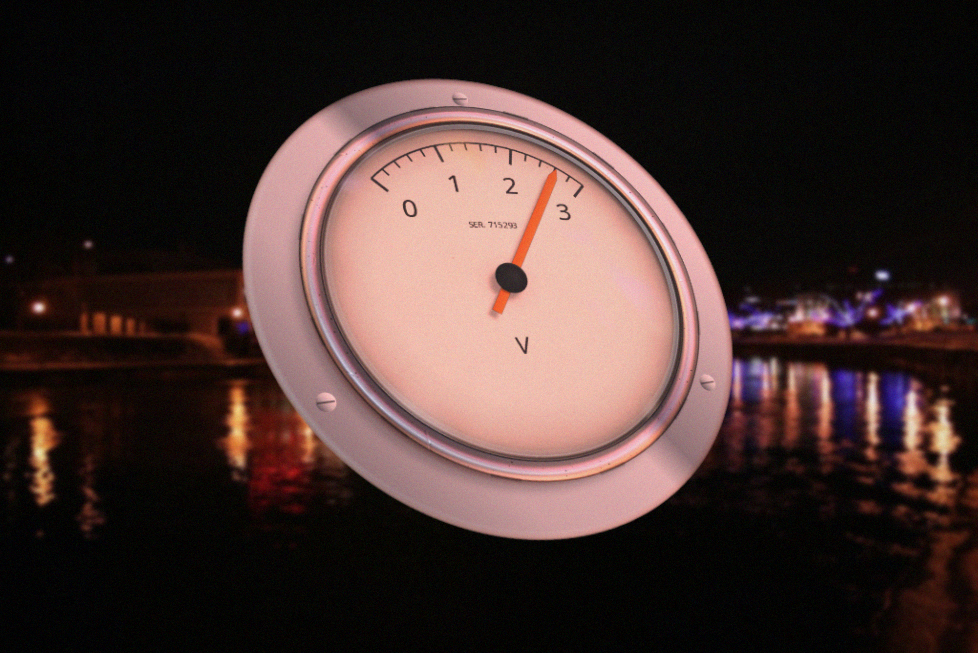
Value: 2.6 V
